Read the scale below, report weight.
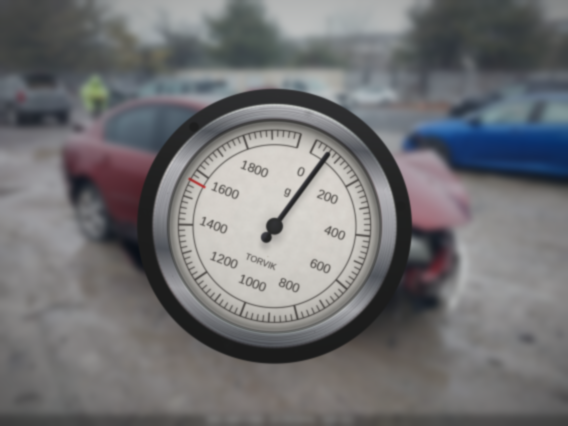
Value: 60 g
